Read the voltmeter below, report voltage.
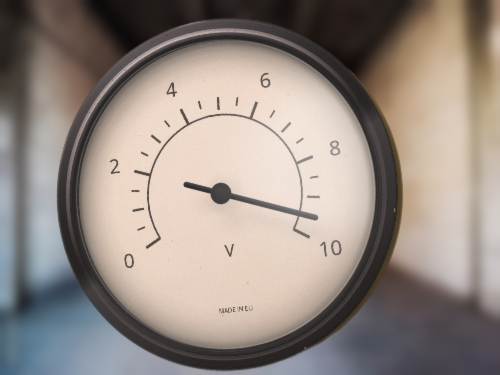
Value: 9.5 V
